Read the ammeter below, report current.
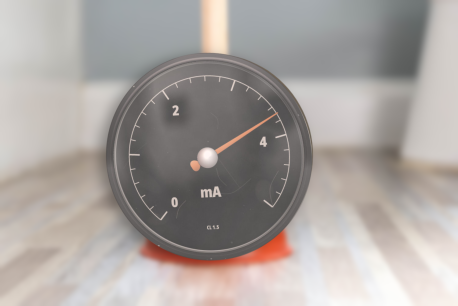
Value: 3.7 mA
